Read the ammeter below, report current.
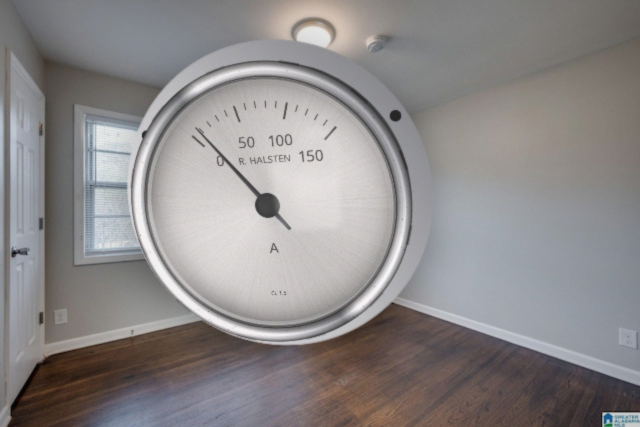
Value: 10 A
